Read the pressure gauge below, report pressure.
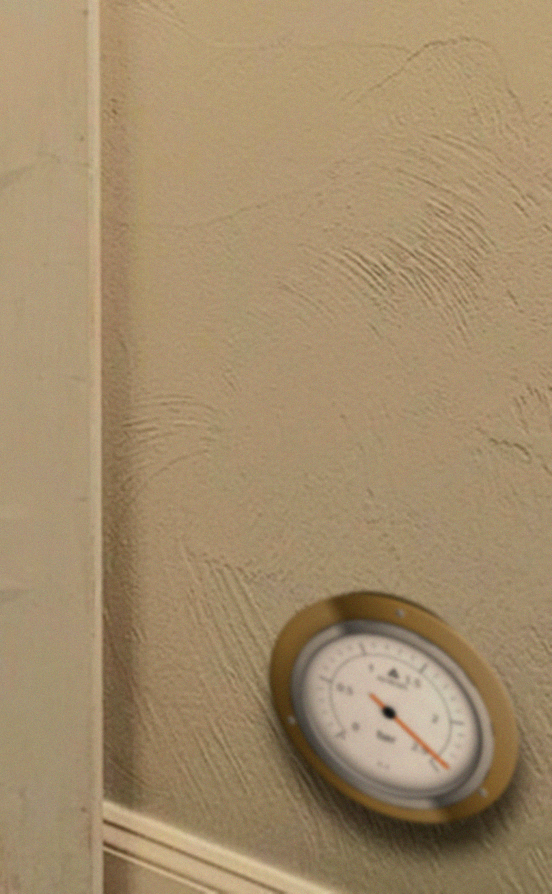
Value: 2.4 bar
